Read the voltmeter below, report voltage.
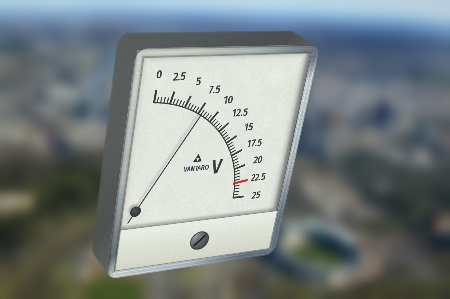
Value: 7.5 V
